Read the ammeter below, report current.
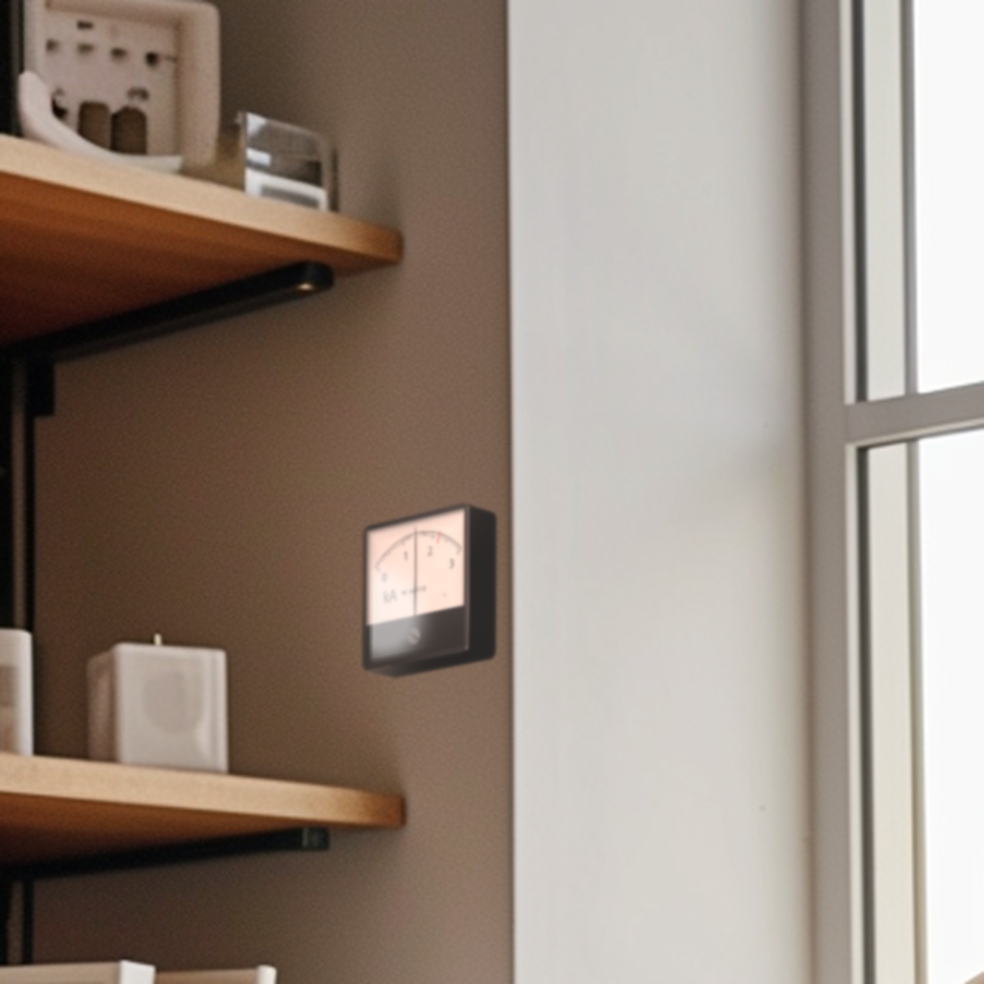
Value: 1.5 kA
